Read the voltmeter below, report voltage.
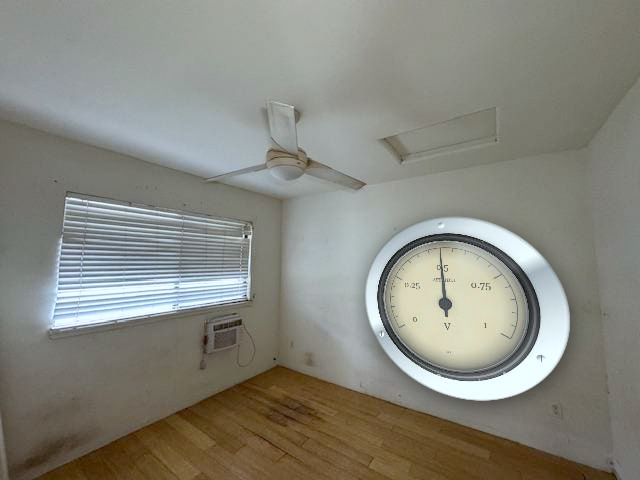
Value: 0.5 V
